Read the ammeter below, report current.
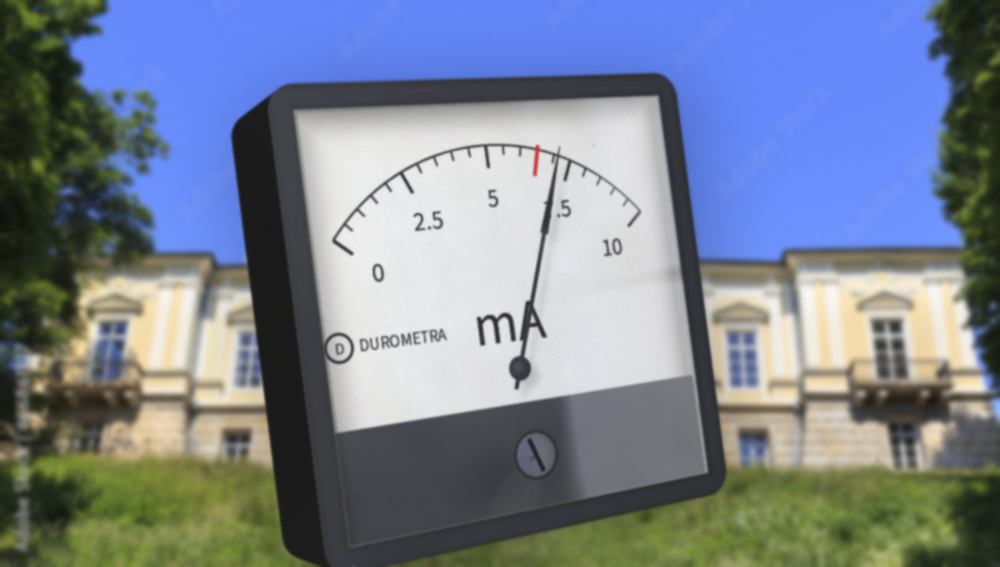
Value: 7 mA
